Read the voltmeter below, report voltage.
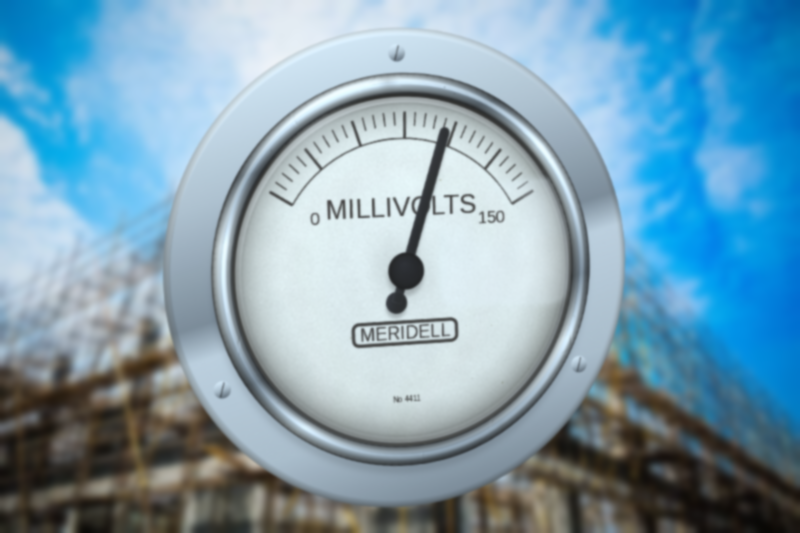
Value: 95 mV
